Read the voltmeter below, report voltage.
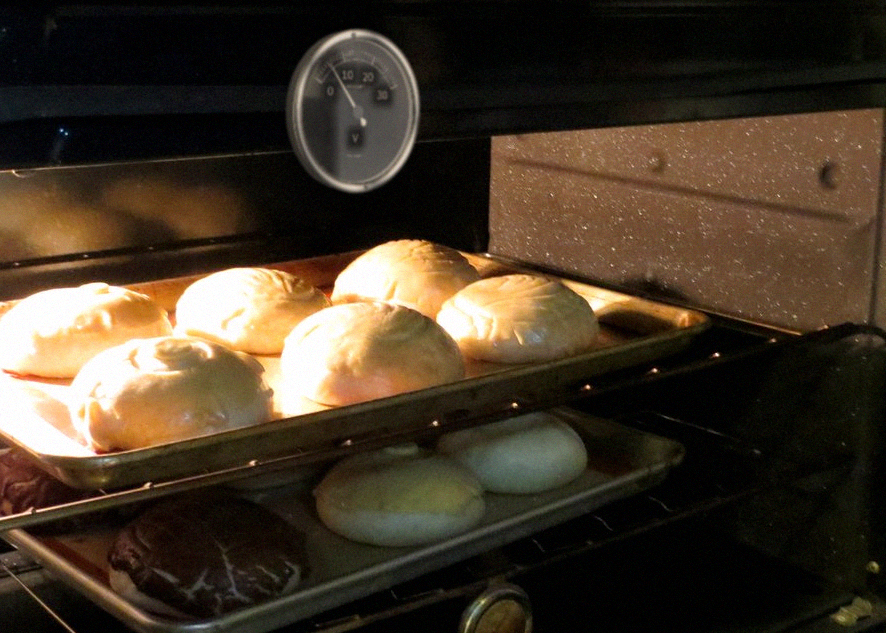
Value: 5 V
